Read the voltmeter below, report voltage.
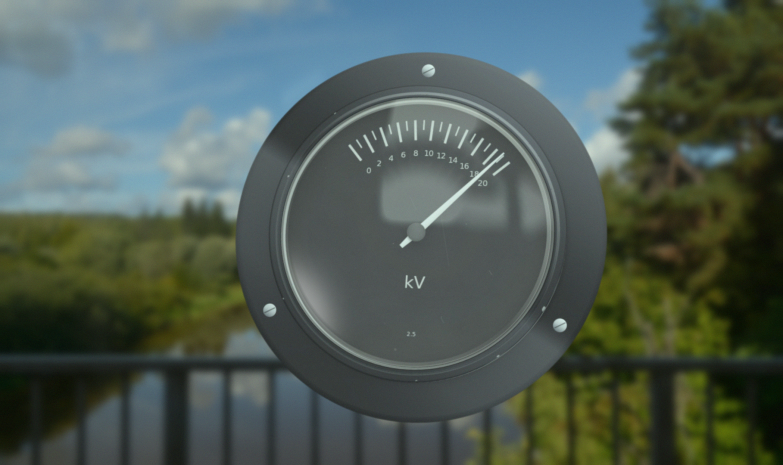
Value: 19 kV
